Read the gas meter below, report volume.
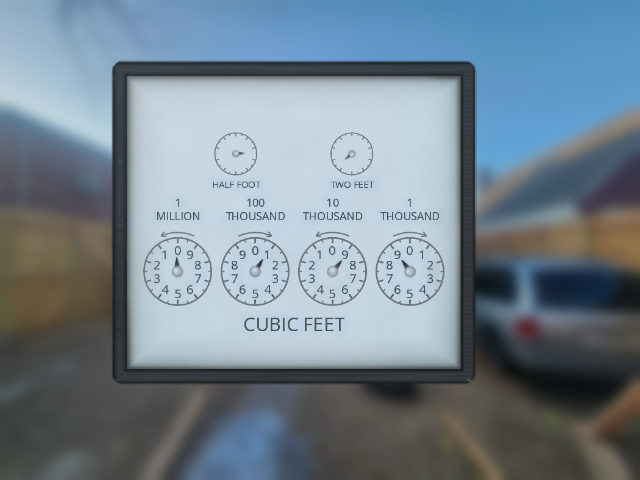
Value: 8900 ft³
